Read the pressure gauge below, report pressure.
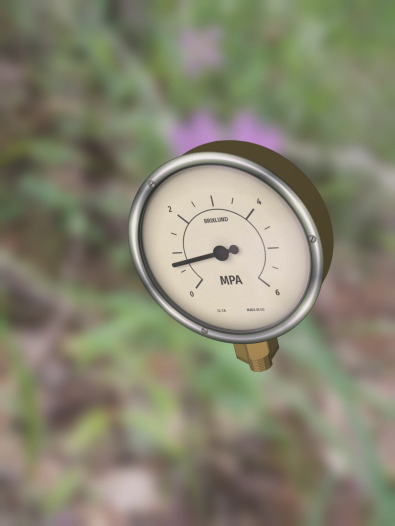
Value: 0.75 MPa
